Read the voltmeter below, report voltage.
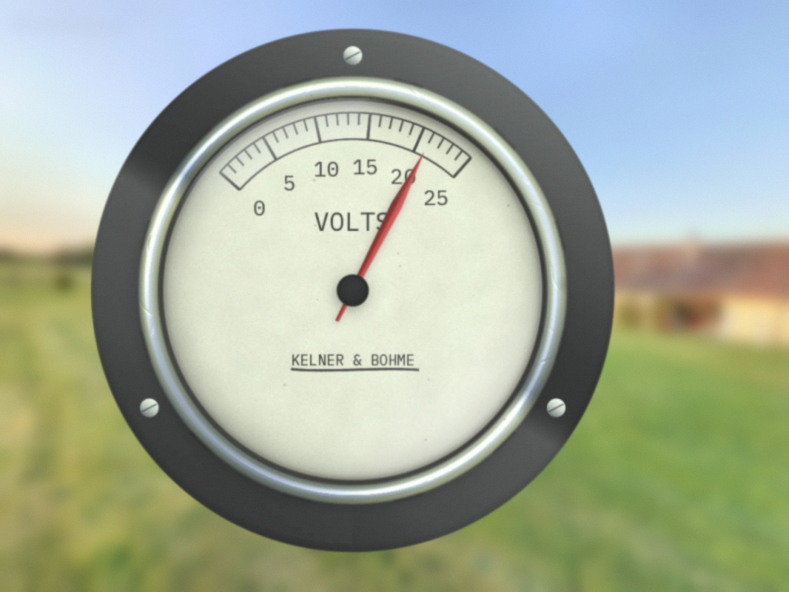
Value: 21 V
